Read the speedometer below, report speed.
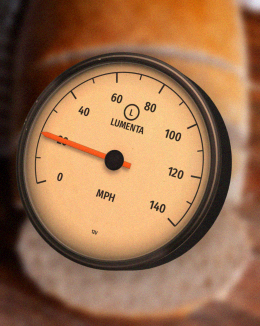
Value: 20 mph
